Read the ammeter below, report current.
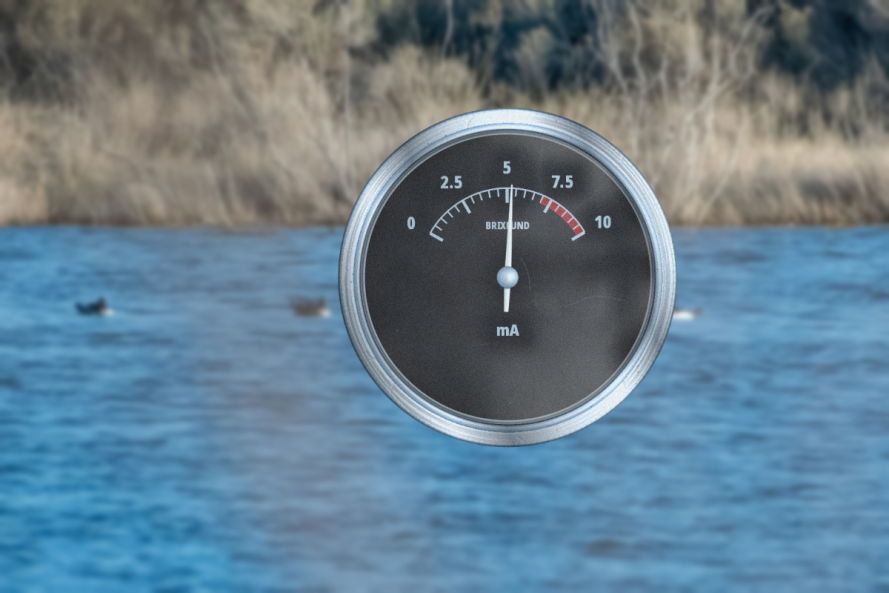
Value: 5.25 mA
